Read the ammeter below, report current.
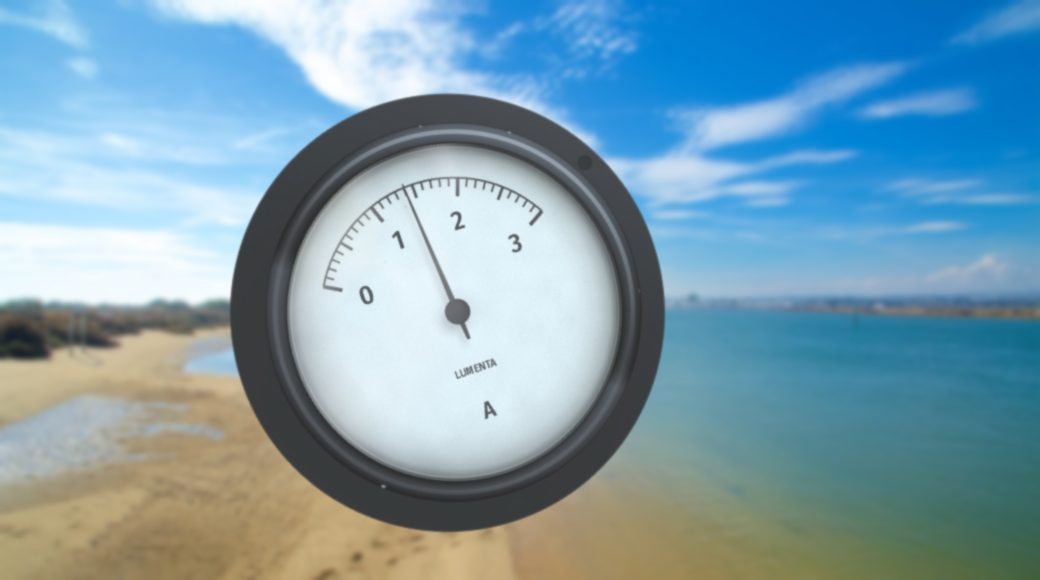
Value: 1.4 A
